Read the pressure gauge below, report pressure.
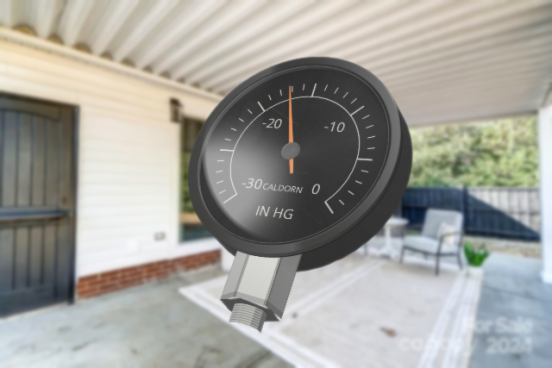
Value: -17 inHg
